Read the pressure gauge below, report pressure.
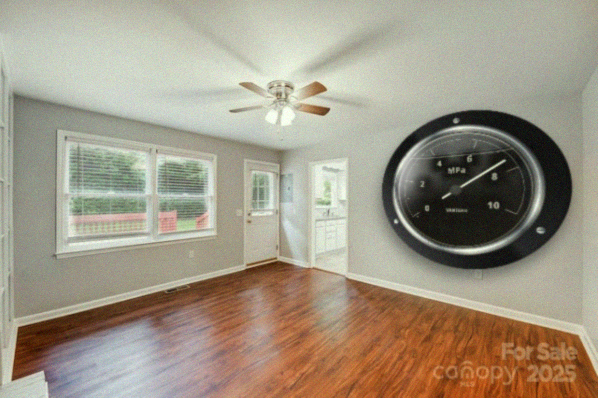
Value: 7.5 MPa
